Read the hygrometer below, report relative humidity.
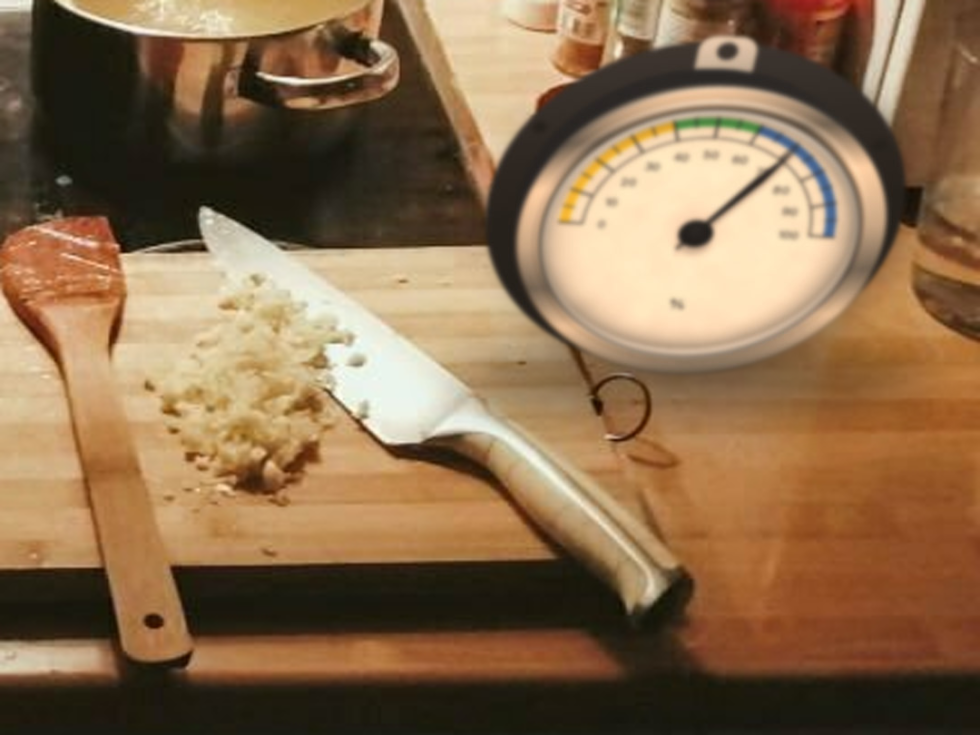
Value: 70 %
